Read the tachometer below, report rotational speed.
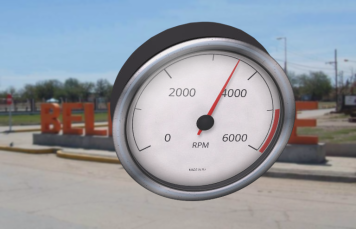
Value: 3500 rpm
